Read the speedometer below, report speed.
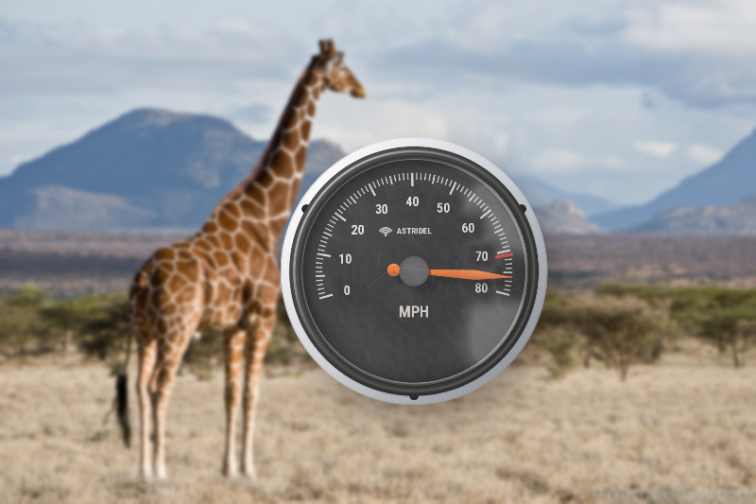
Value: 76 mph
